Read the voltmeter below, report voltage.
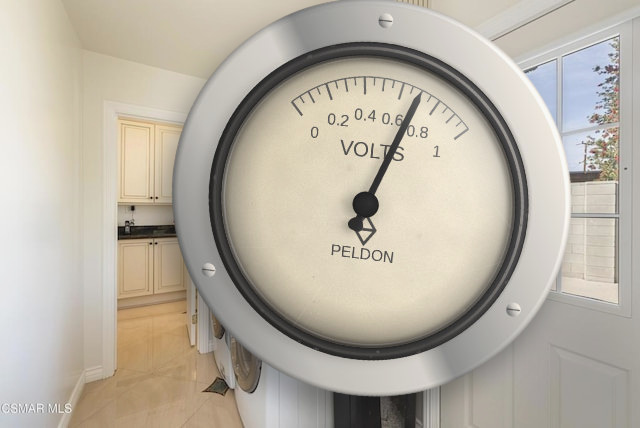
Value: 0.7 V
